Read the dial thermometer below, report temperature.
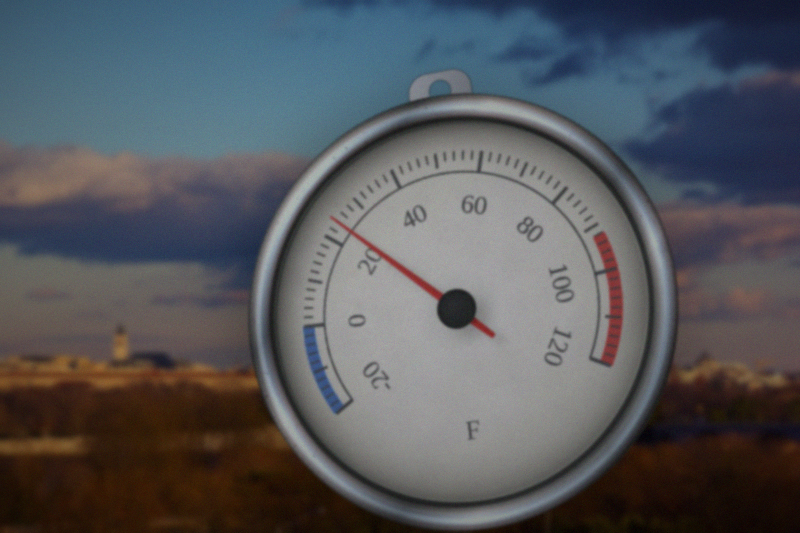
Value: 24 °F
